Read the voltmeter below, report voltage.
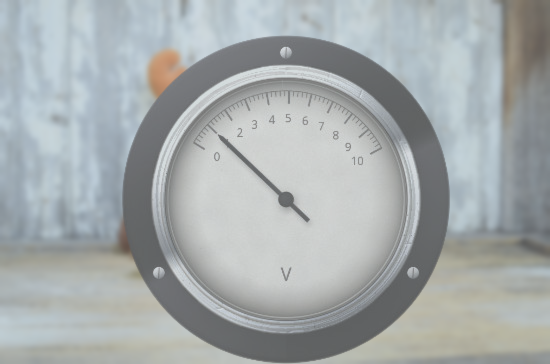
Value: 1 V
